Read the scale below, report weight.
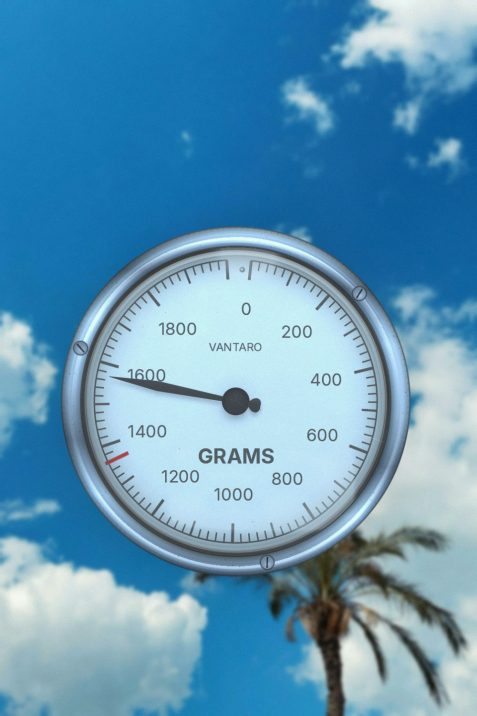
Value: 1570 g
